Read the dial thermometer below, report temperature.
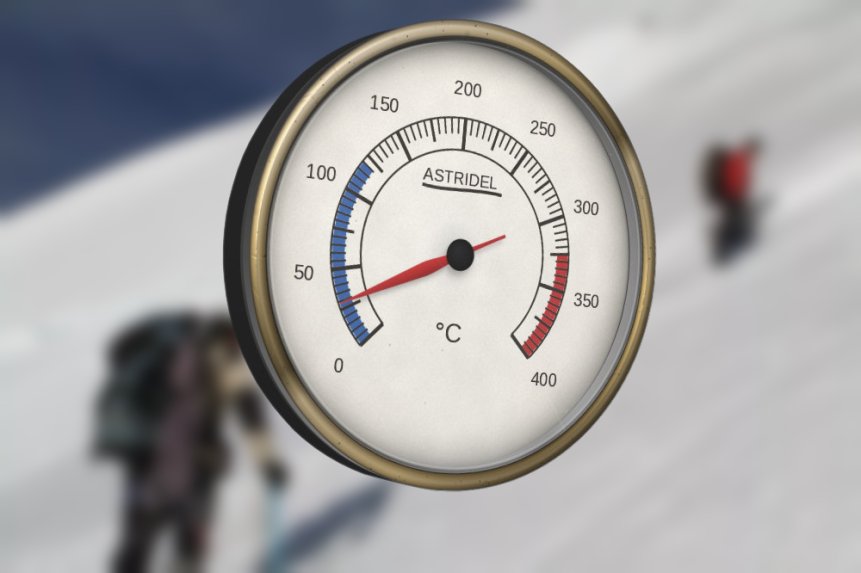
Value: 30 °C
